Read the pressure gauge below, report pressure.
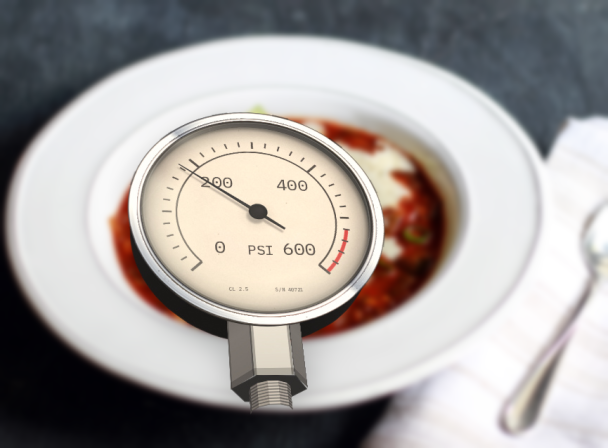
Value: 180 psi
